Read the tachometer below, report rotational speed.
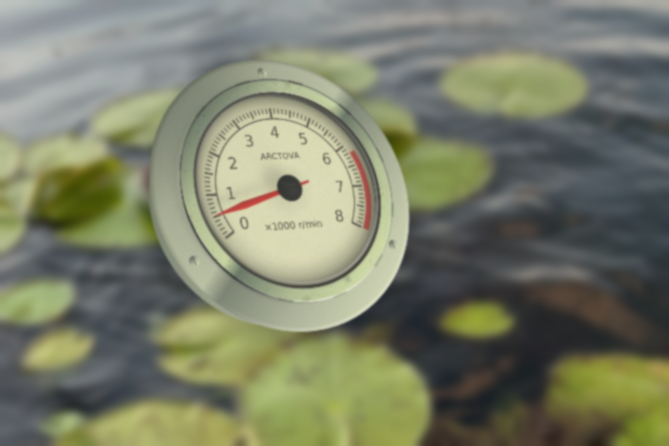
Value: 500 rpm
